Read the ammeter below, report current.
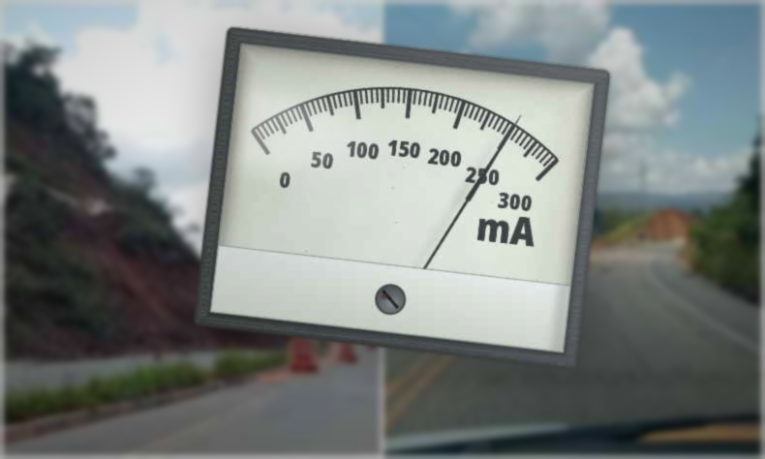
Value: 250 mA
